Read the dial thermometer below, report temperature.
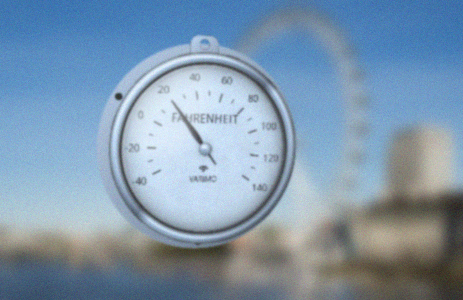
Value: 20 °F
